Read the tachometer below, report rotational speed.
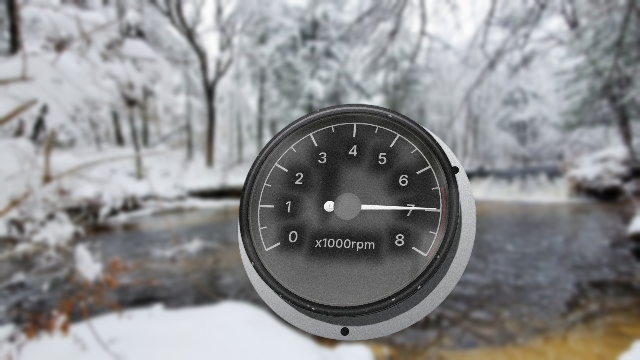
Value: 7000 rpm
